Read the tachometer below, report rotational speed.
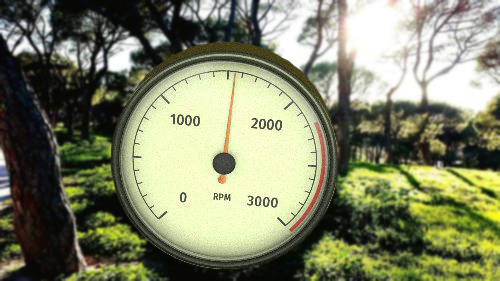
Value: 1550 rpm
